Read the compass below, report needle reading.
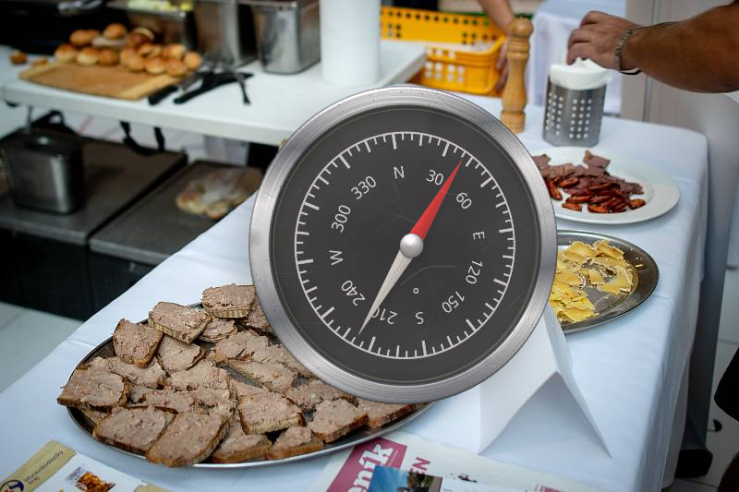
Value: 40 °
